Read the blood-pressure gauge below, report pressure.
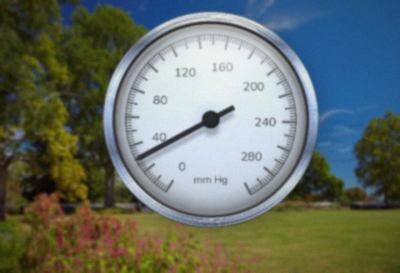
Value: 30 mmHg
